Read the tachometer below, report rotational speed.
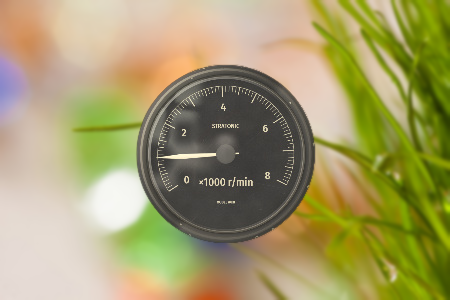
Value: 1000 rpm
